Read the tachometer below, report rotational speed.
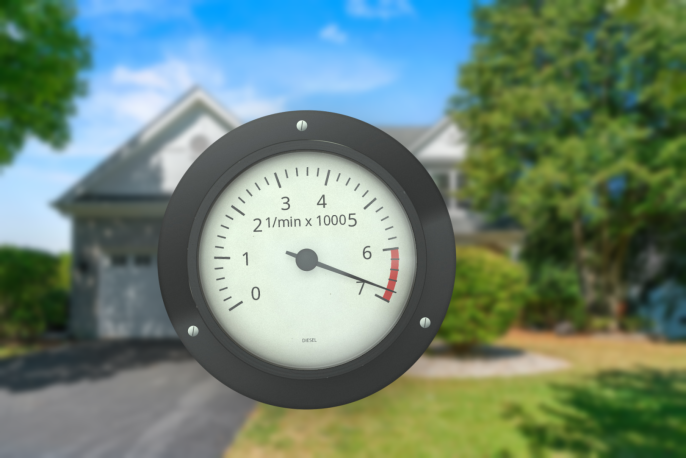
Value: 6800 rpm
